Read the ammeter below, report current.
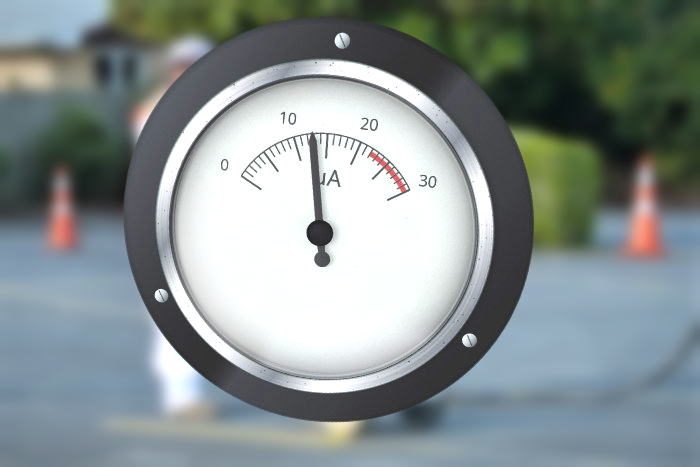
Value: 13 µA
